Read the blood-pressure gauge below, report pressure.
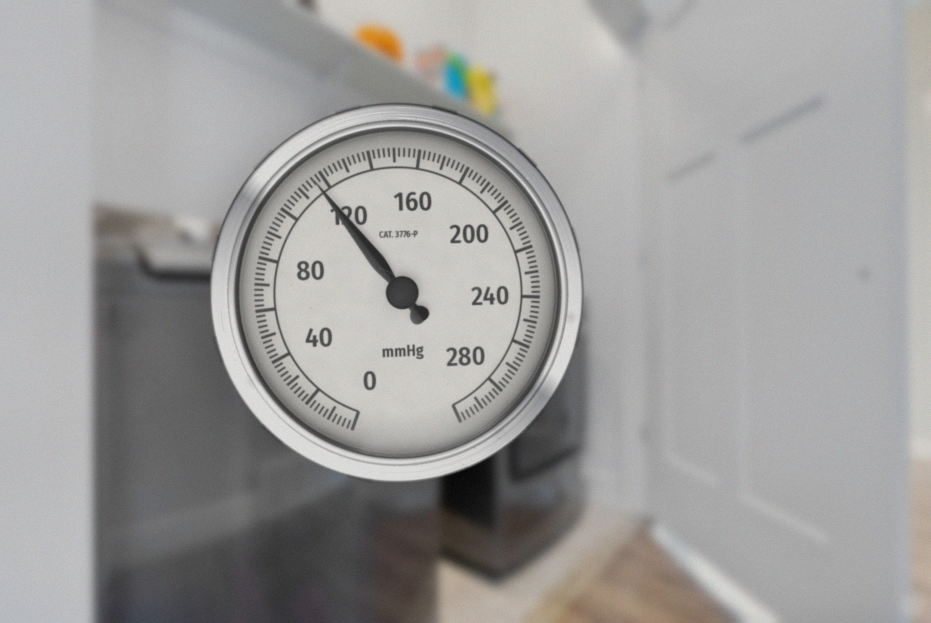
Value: 116 mmHg
